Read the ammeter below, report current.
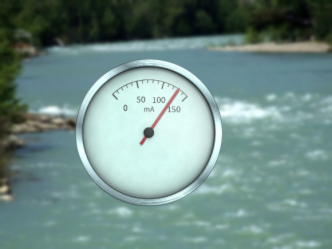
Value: 130 mA
